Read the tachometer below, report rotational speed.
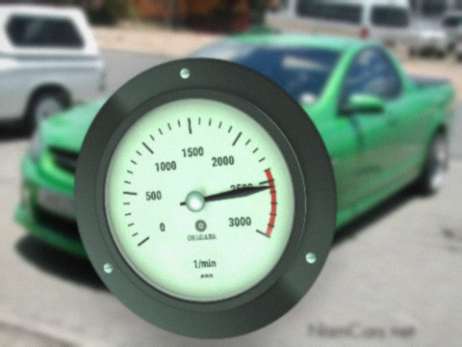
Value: 2550 rpm
